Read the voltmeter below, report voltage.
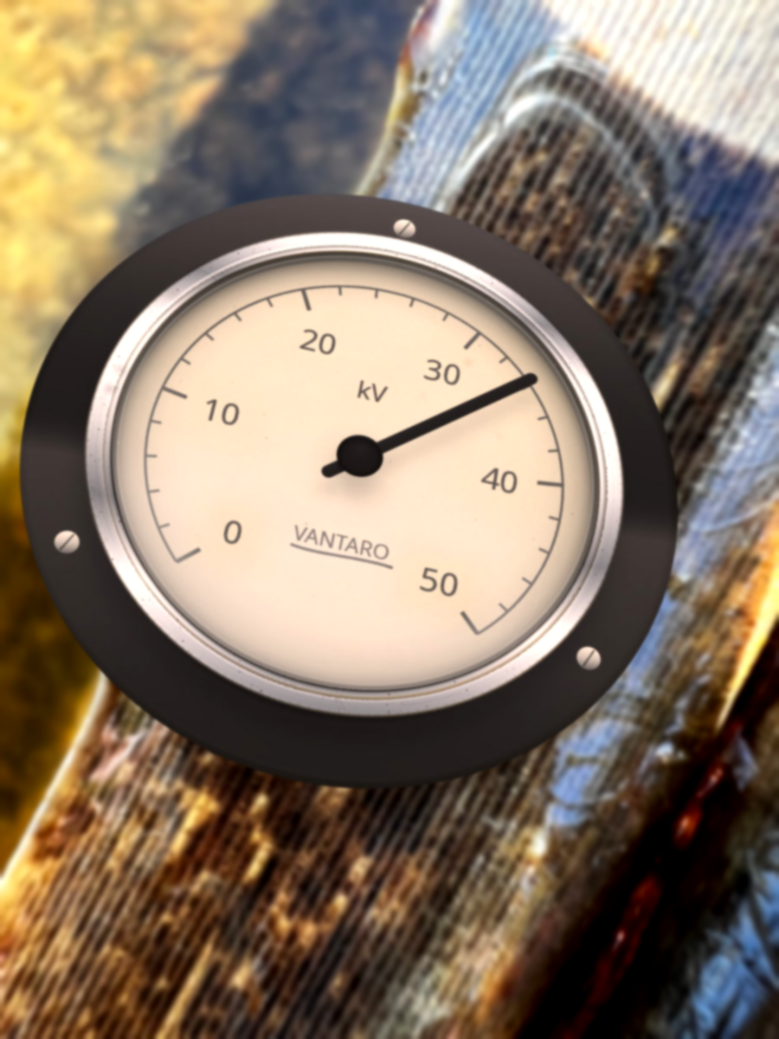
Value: 34 kV
